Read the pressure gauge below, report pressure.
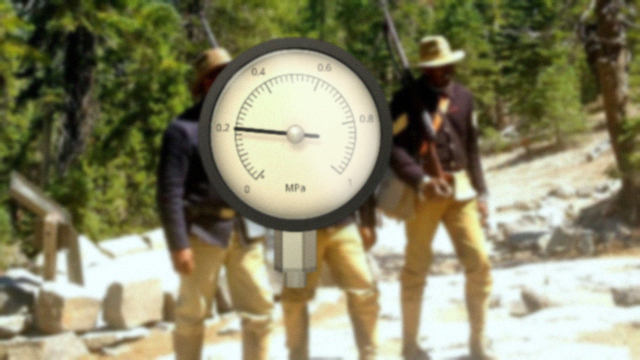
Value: 0.2 MPa
